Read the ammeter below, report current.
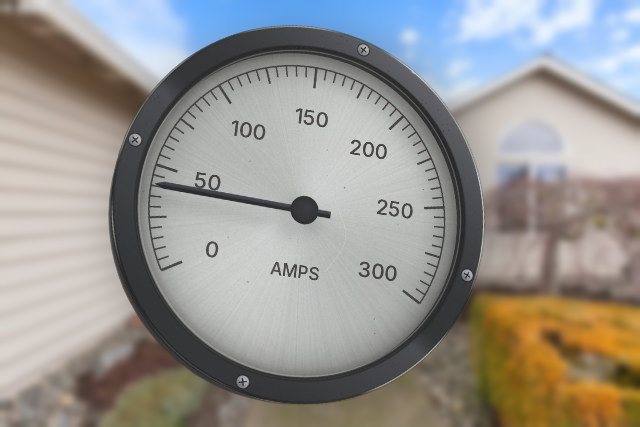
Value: 40 A
